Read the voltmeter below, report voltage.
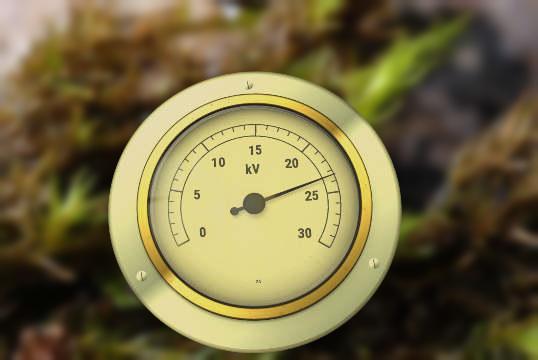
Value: 23.5 kV
